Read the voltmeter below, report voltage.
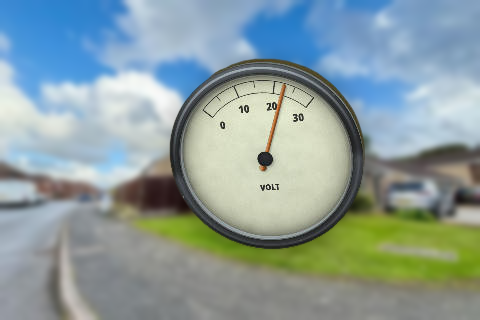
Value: 22.5 V
